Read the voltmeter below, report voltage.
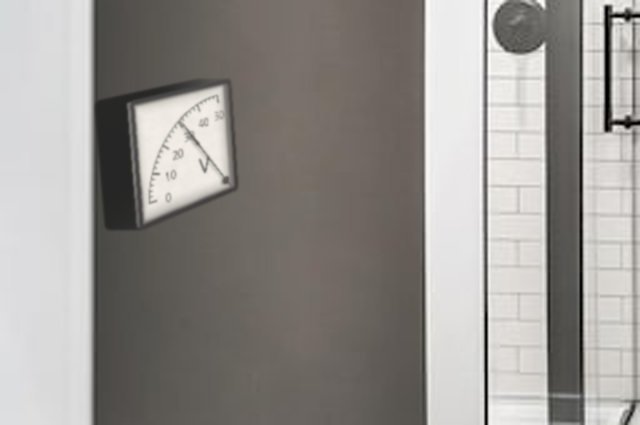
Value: 30 V
